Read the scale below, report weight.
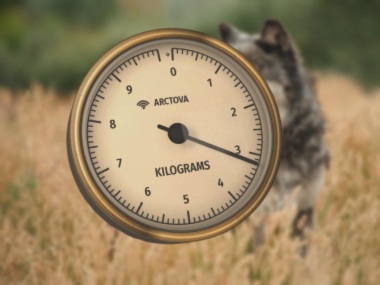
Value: 3.2 kg
